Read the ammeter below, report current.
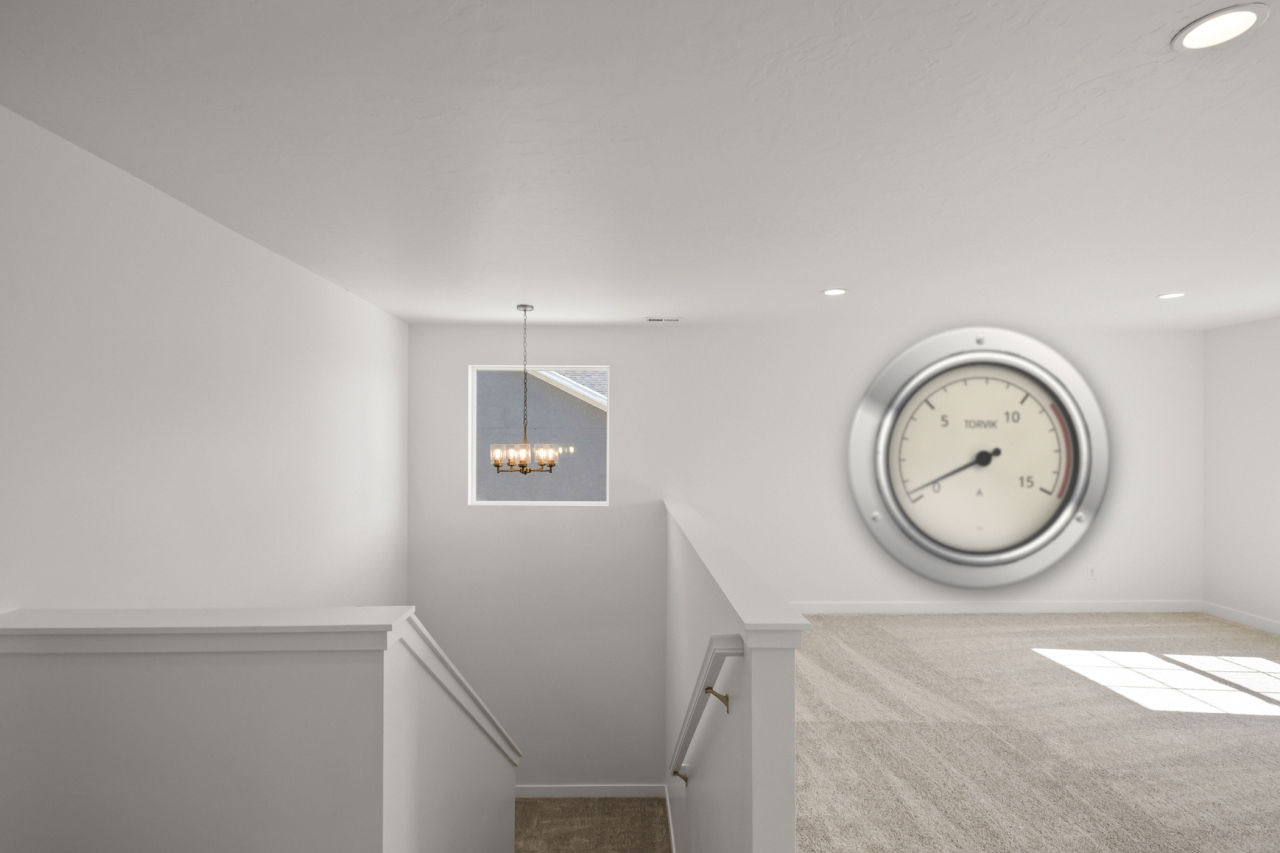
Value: 0.5 A
